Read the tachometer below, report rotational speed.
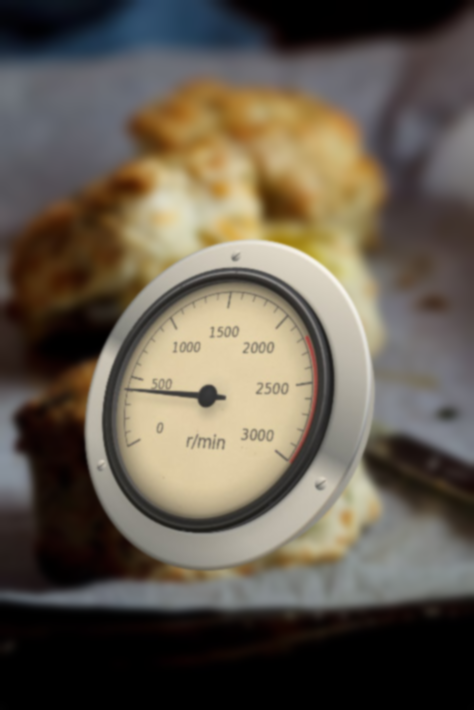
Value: 400 rpm
